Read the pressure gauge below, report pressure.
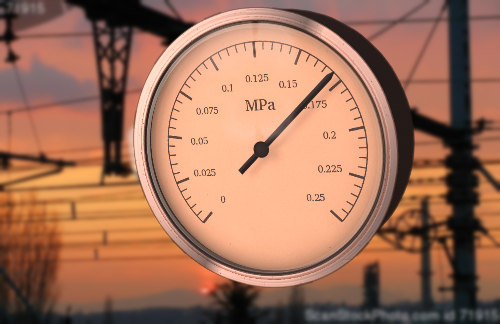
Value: 0.17 MPa
